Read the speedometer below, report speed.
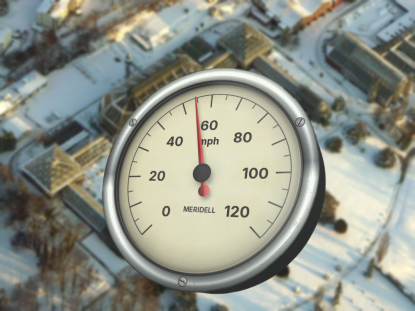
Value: 55 mph
